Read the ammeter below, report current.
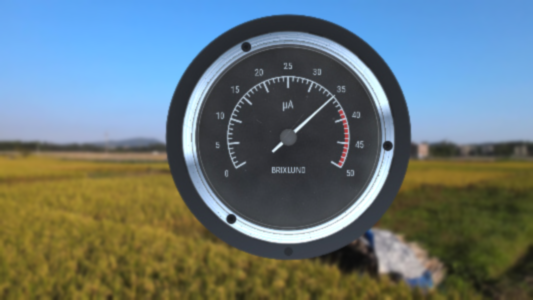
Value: 35 µA
